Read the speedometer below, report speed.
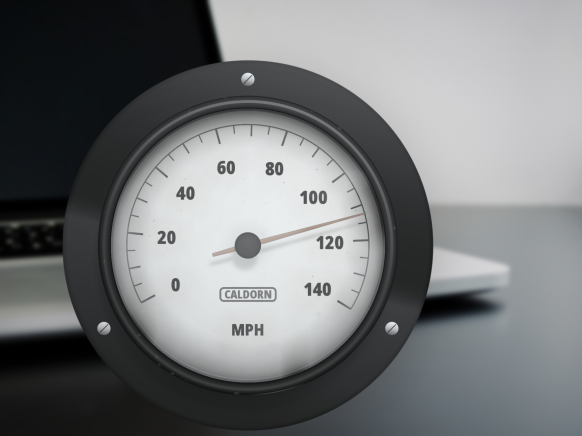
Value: 112.5 mph
